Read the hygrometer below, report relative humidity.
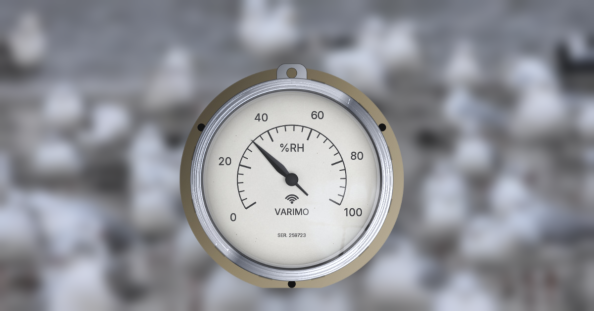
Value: 32 %
